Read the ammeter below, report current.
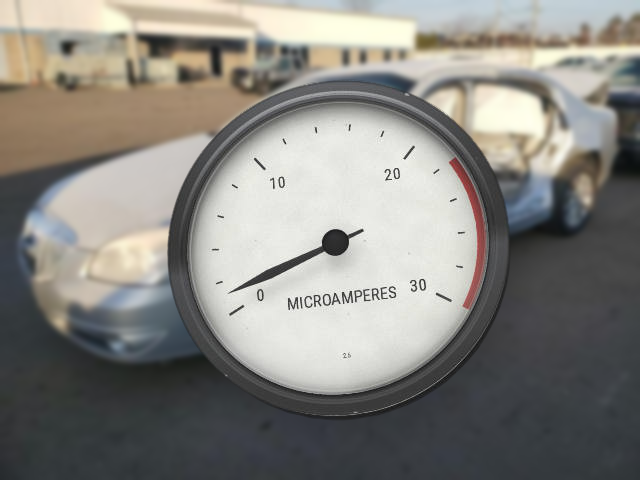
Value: 1 µA
